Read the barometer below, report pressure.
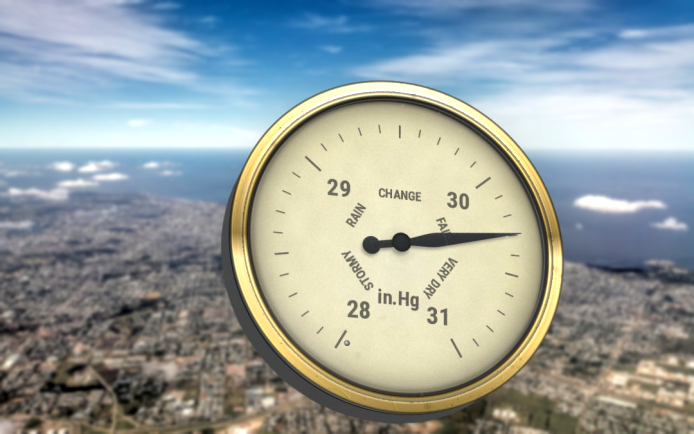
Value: 30.3 inHg
